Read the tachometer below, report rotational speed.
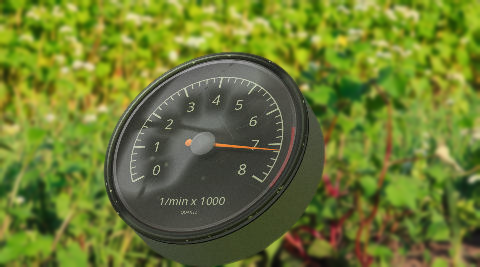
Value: 7200 rpm
